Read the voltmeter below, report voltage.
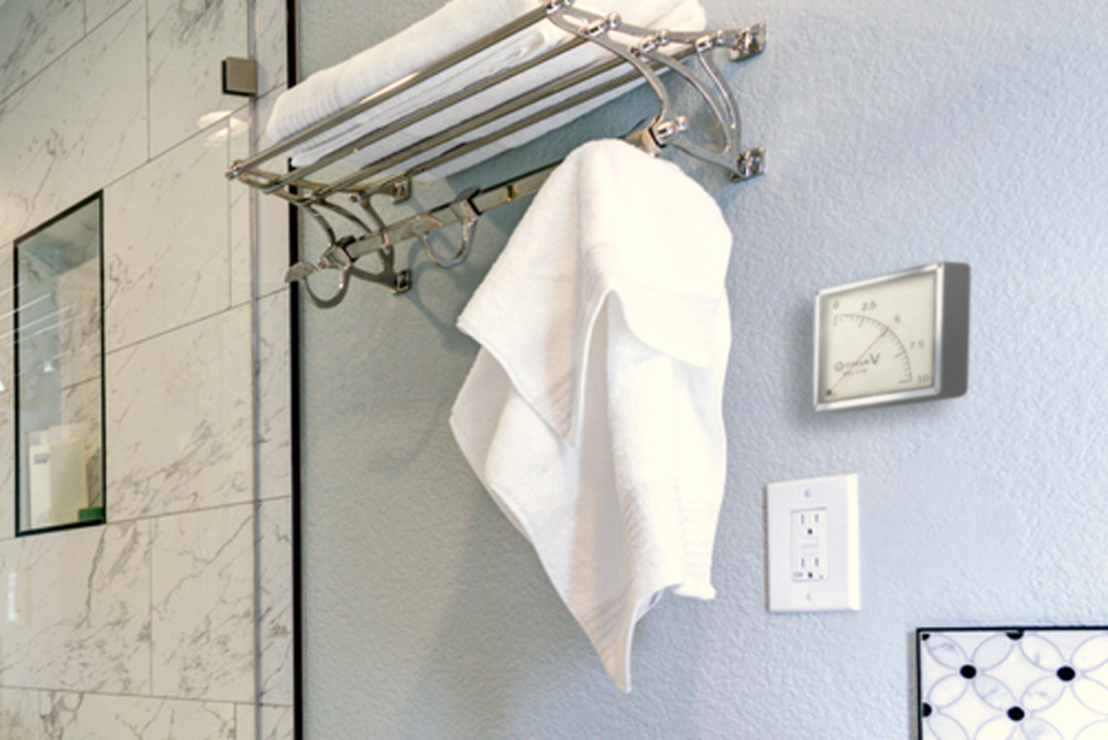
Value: 5 V
